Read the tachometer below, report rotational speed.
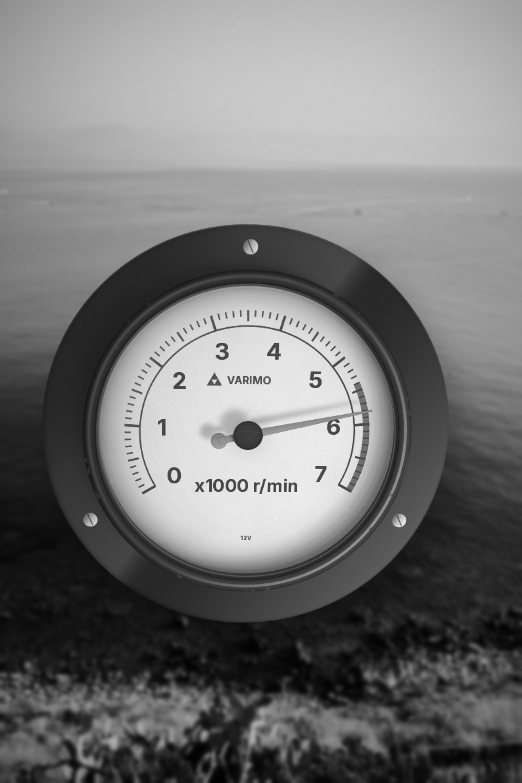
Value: 5800 rpm
